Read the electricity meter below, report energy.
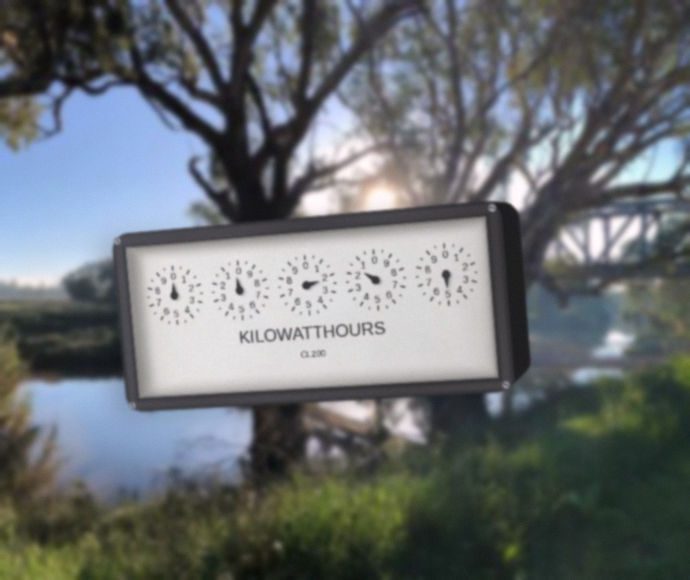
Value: 215 kWh
